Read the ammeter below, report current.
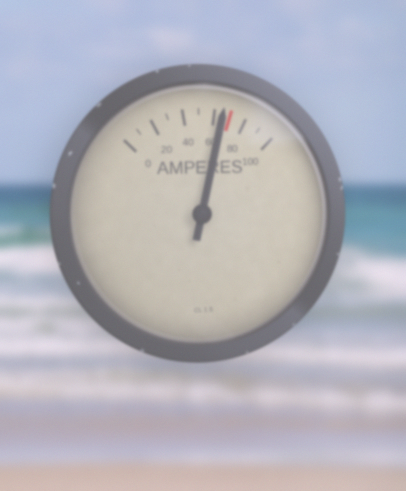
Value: 65 A
